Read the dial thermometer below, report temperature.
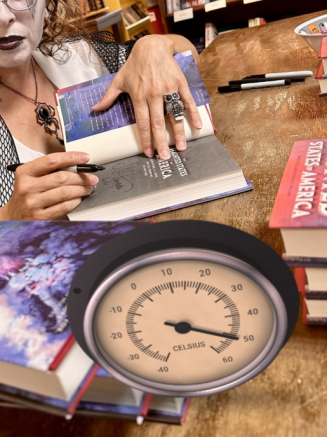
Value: 50 °C
